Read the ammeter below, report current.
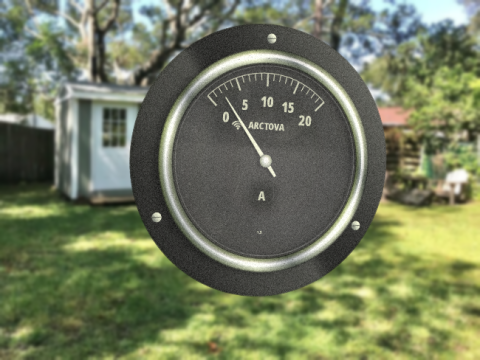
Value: 2 A
